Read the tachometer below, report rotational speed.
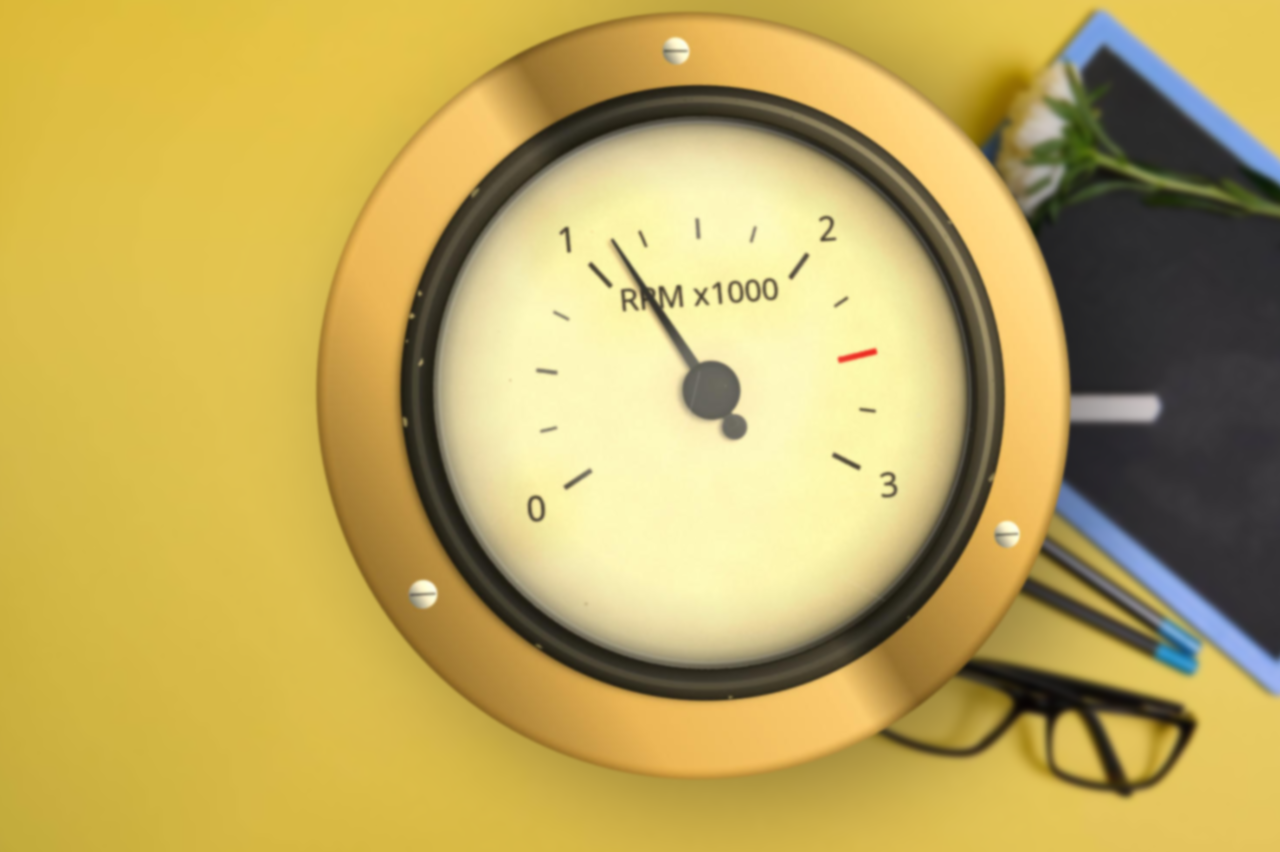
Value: 1125 rpm
